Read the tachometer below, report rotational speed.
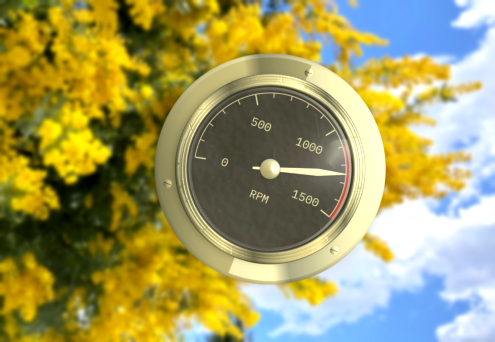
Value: 1250 rpm
